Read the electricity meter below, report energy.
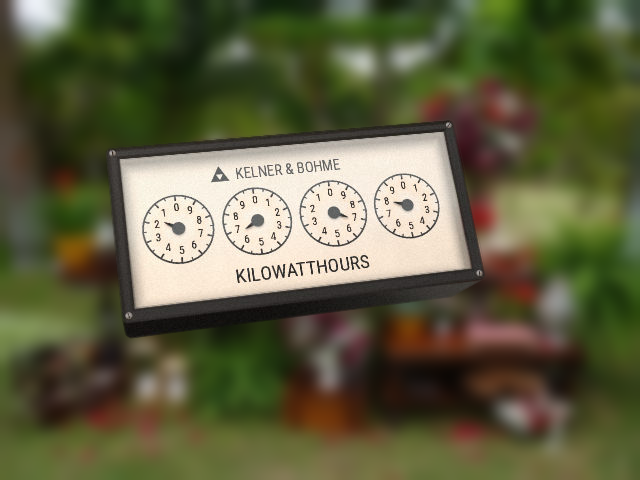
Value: 1668 kWh
